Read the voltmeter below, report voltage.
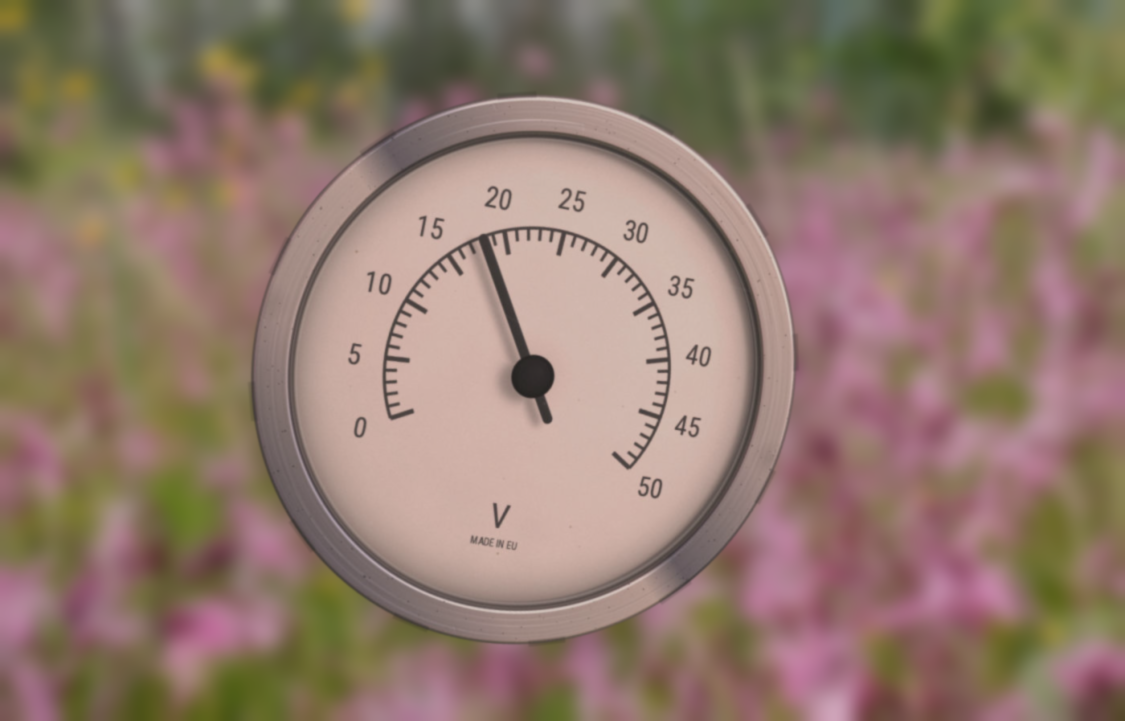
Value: 18 V
